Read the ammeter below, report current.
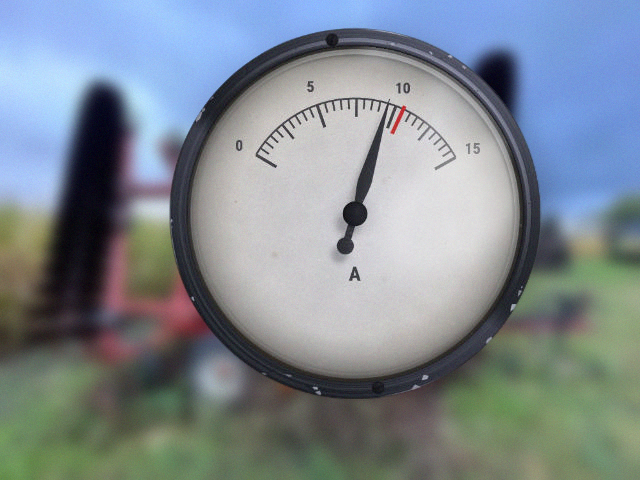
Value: 9.5 A
